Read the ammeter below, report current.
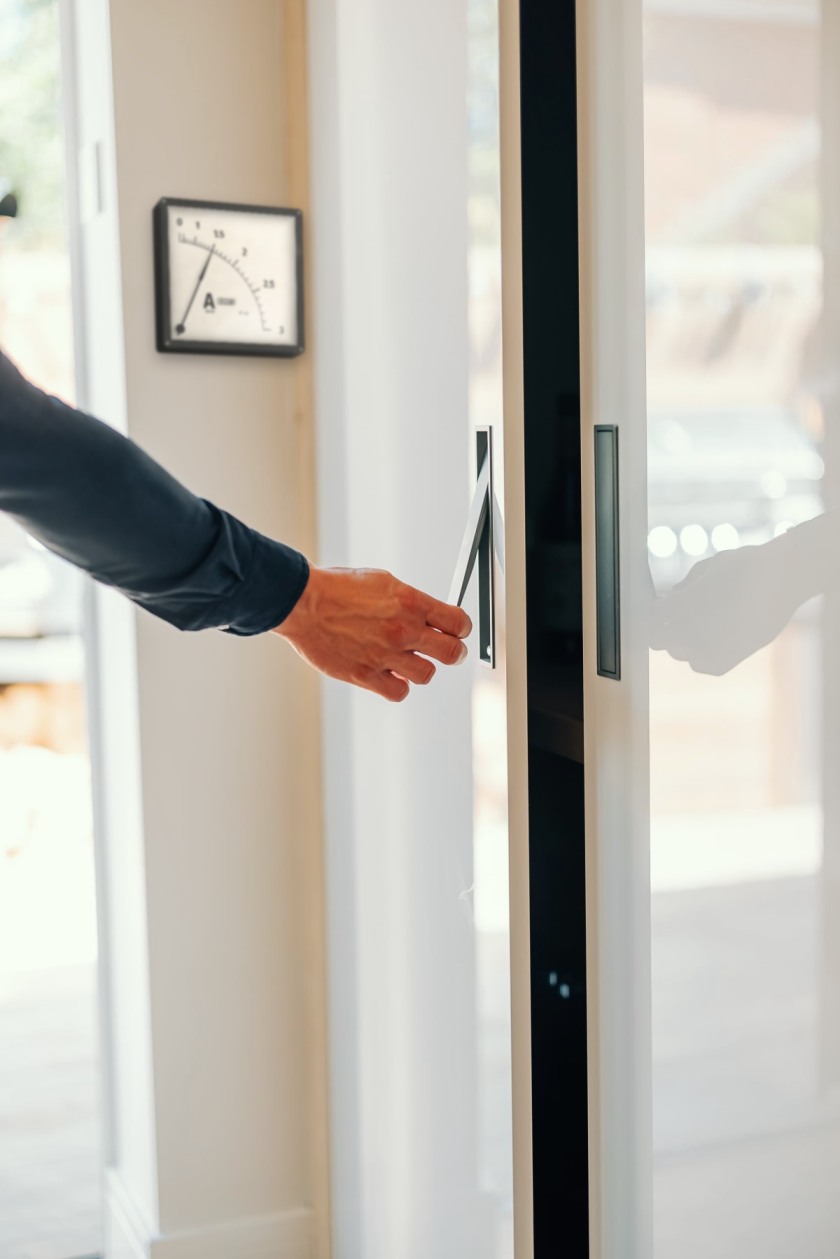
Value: 1.5 A
